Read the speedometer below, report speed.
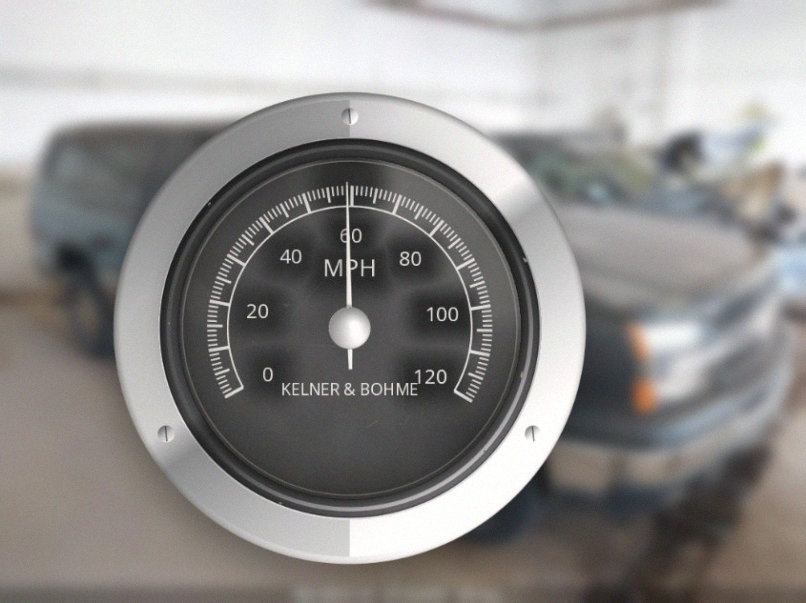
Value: 59 mph
